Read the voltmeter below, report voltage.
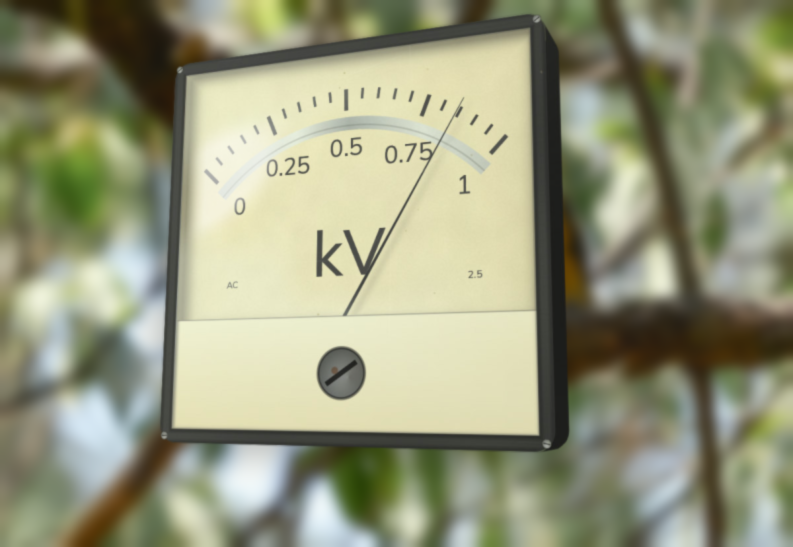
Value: 0.85 kV
